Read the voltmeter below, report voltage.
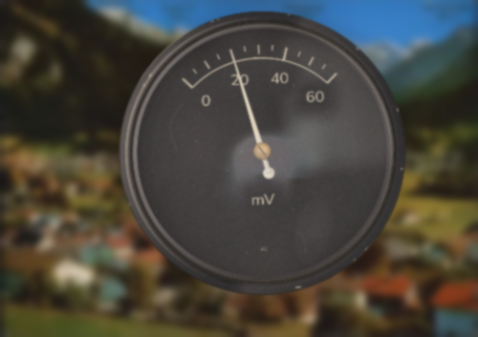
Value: 20 mV
